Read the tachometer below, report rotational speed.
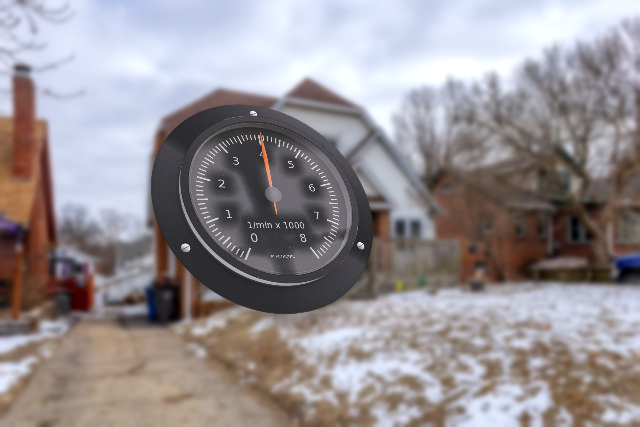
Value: 4000 rpm
